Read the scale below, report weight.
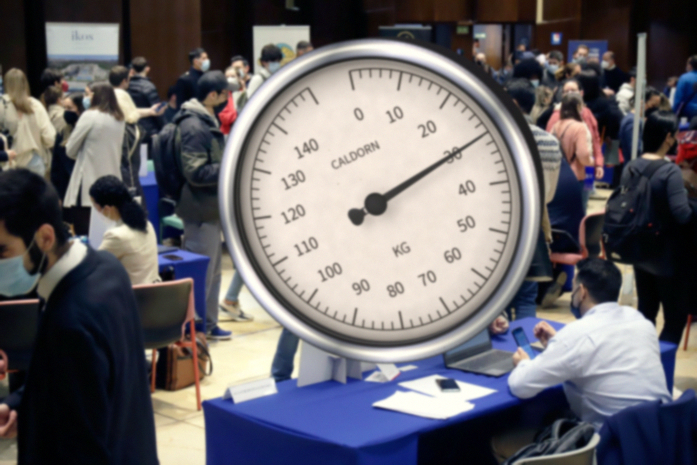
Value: 30 kg
